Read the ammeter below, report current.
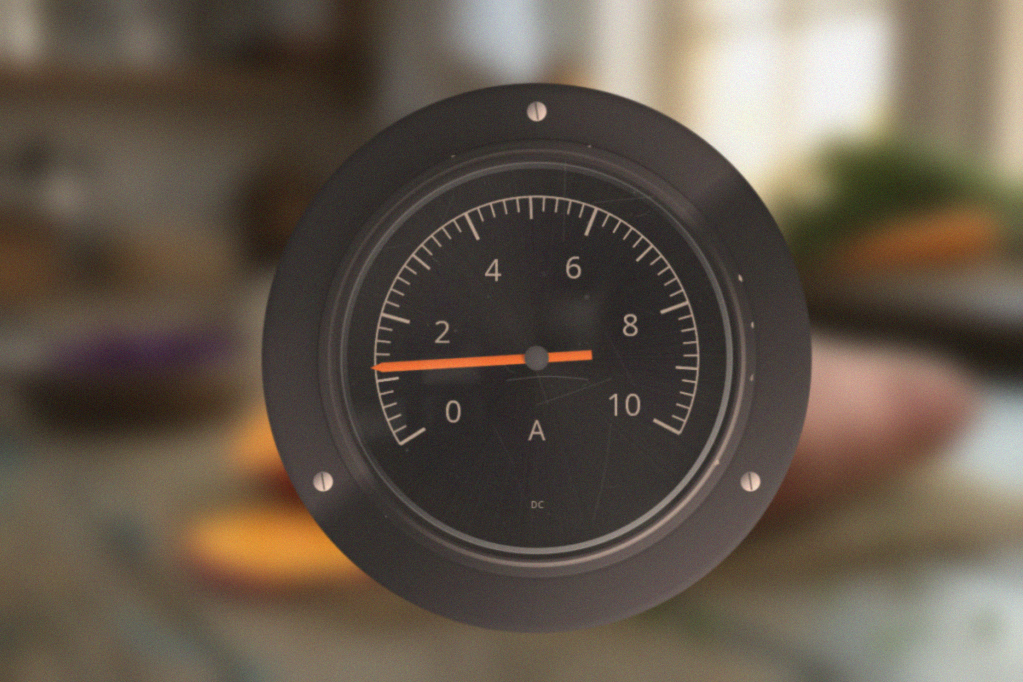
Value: 1.2 A
